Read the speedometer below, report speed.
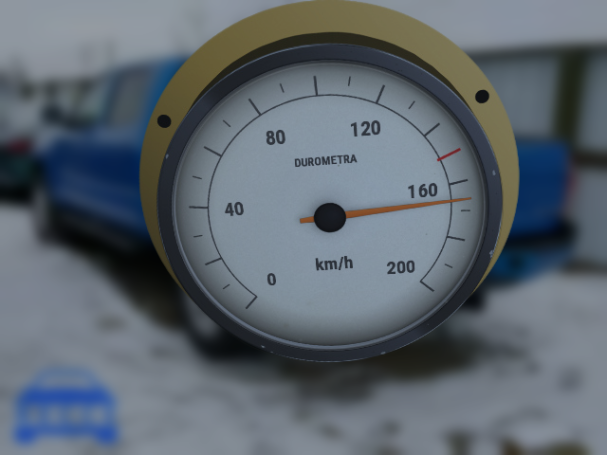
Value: 165 km/h
